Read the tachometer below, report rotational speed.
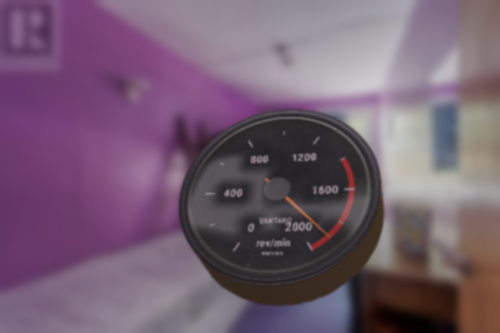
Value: 1900 rpm
